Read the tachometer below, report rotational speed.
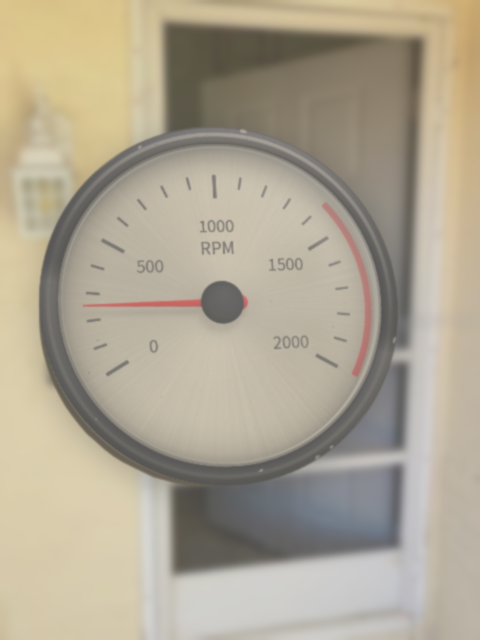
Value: 250 rpm
